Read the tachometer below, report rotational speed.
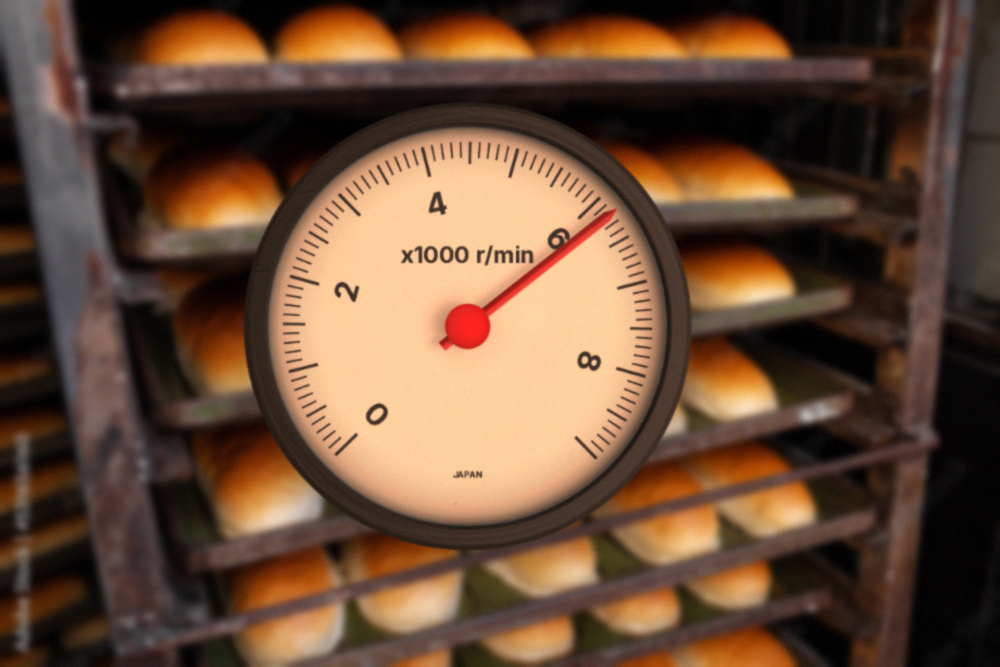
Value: 6200 rpm
